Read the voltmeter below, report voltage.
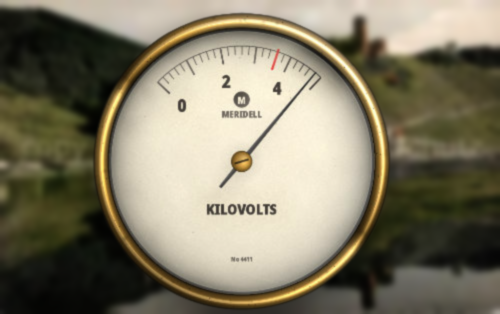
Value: 4.8 kV
